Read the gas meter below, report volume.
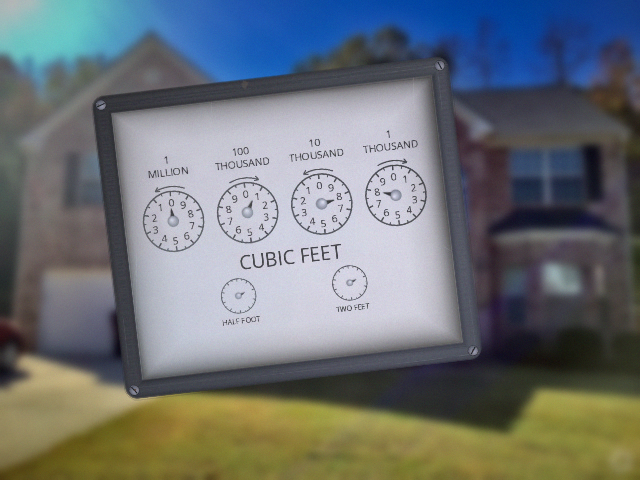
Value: 7800 ft³
